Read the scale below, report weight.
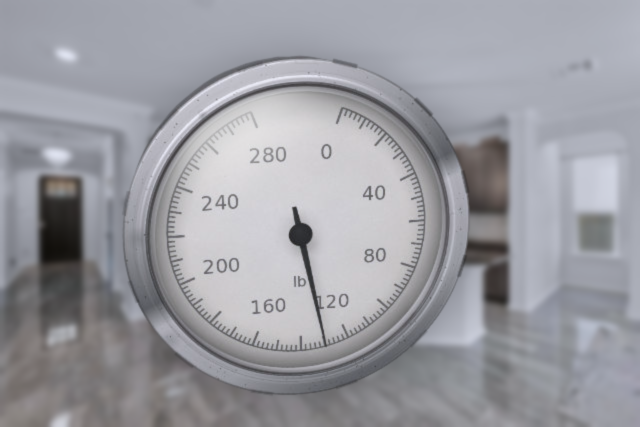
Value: 130 lb
